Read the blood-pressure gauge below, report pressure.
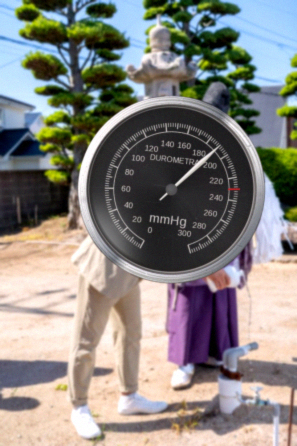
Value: 190 mmHg
